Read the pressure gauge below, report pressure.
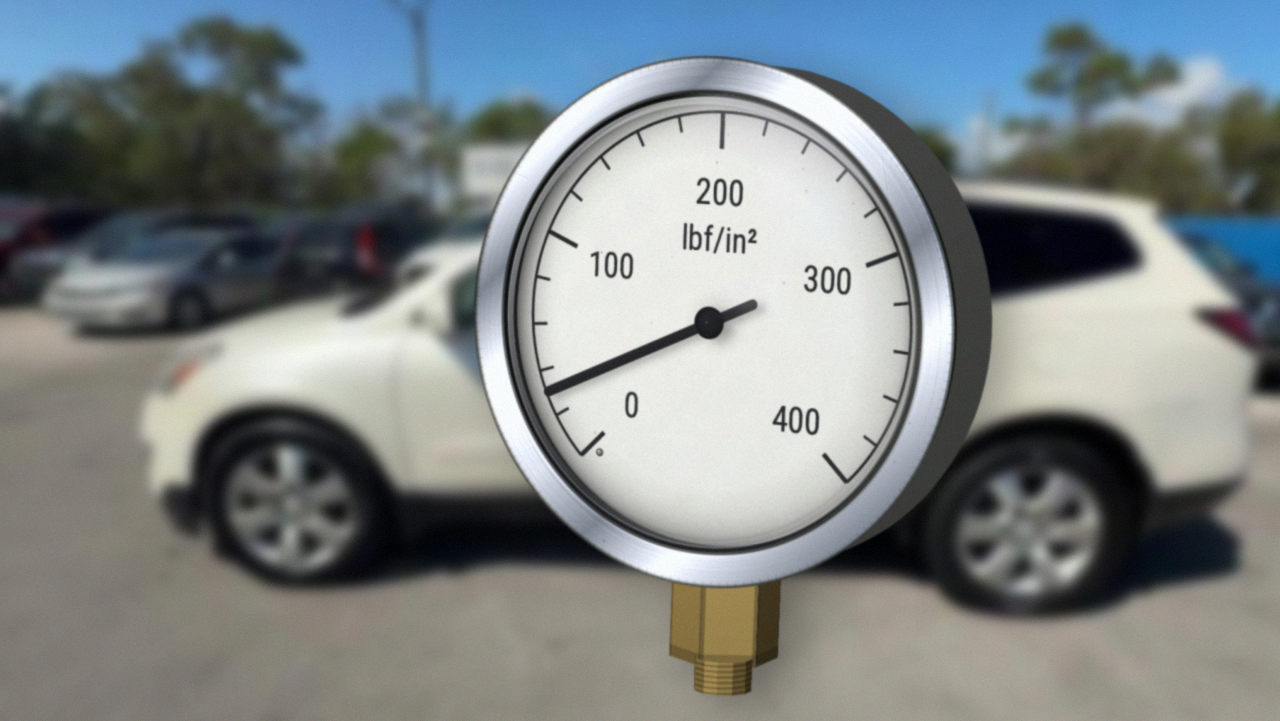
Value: 30 psi
